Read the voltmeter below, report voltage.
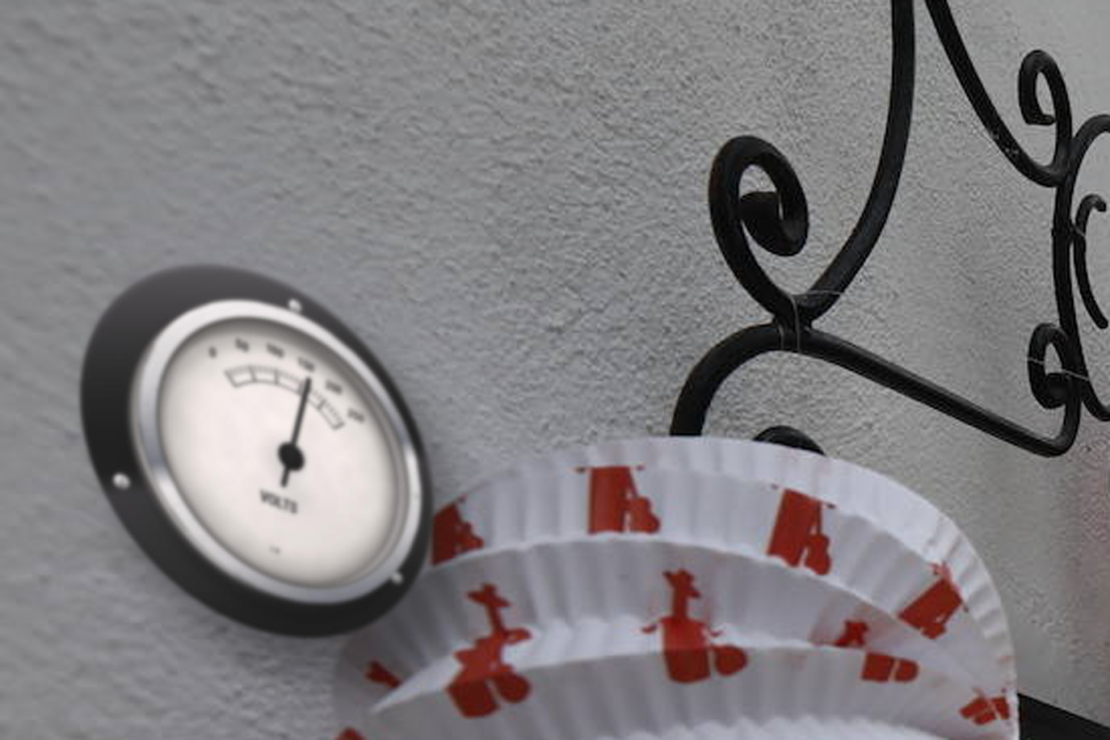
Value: 150 V
